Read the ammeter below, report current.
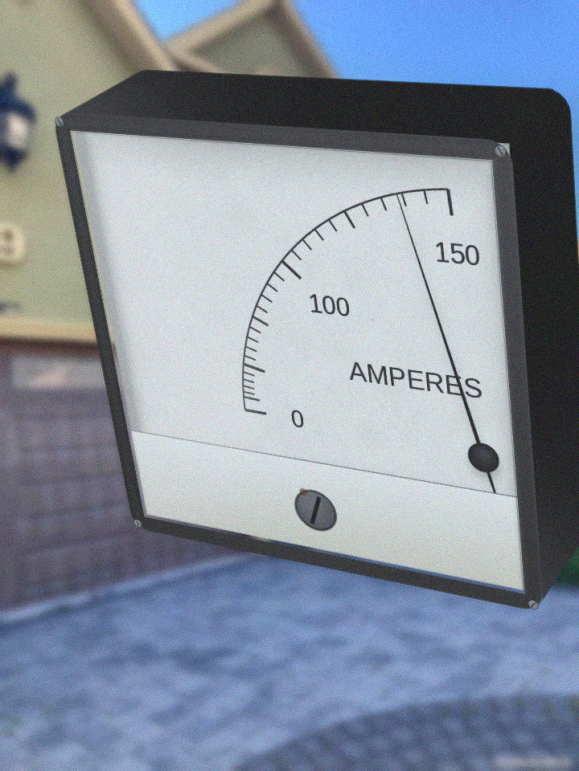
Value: 140 A
